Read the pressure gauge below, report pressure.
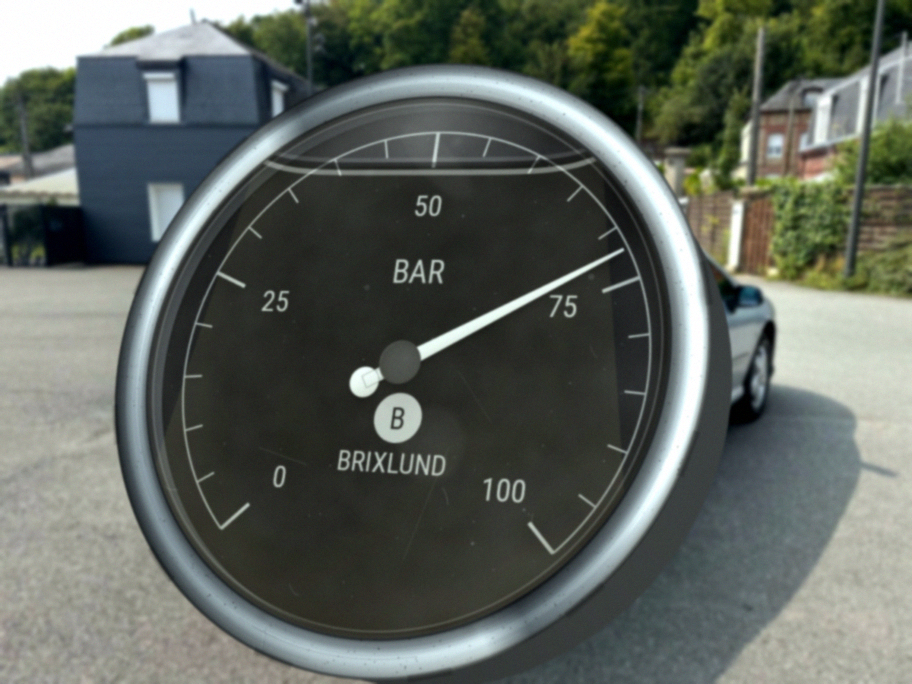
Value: 72.5 bar
